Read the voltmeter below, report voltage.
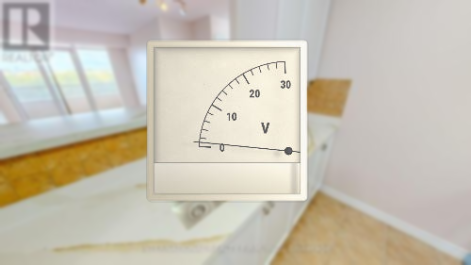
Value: 1 V
